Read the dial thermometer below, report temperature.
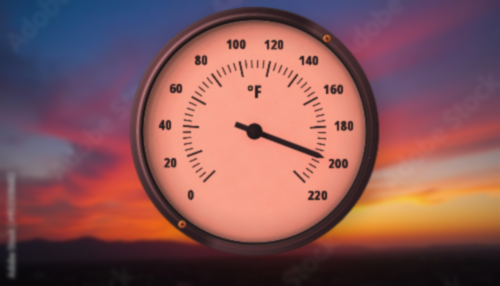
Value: 200 °F
